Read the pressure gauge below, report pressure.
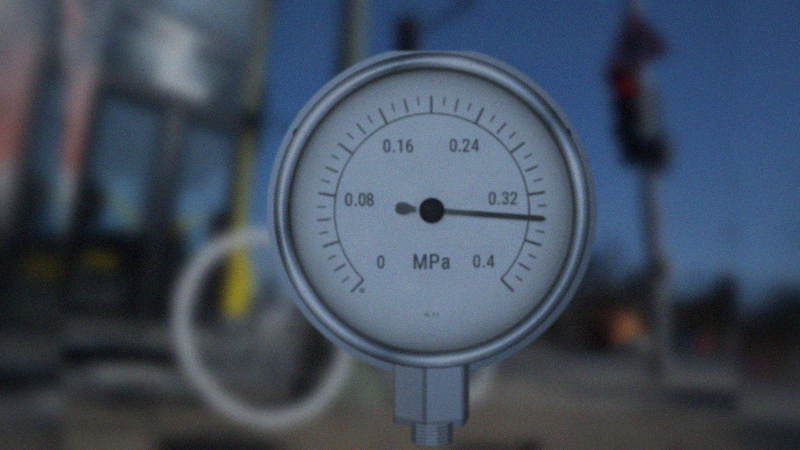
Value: 0.34 MPa
